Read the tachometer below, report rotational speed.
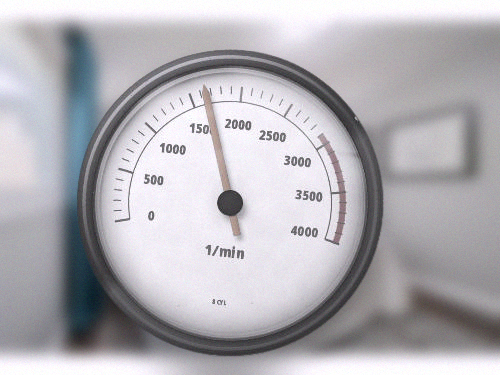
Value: 1650 rpm
